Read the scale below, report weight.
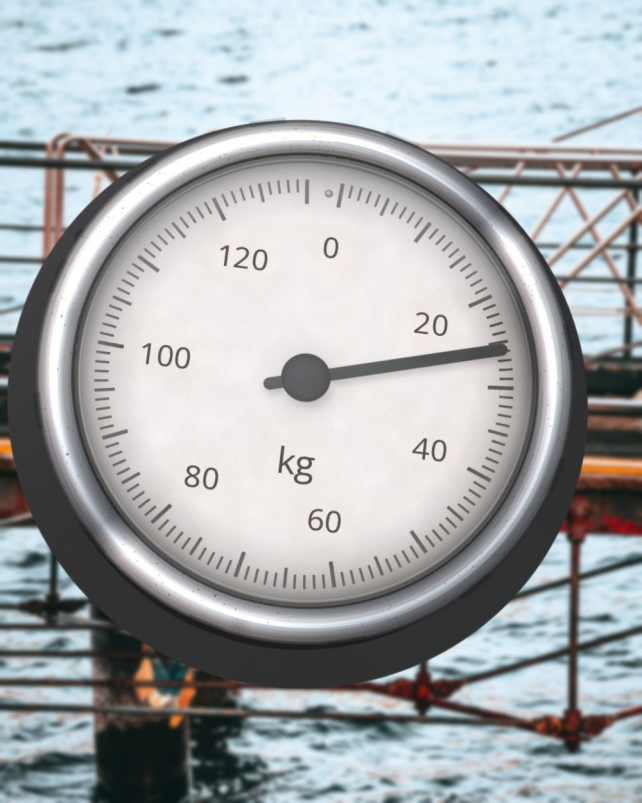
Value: 26 kg
